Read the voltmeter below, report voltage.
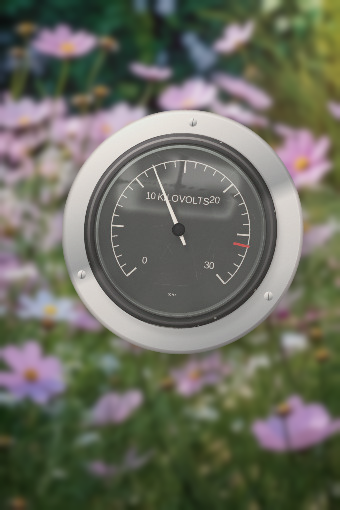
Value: 12 kV
